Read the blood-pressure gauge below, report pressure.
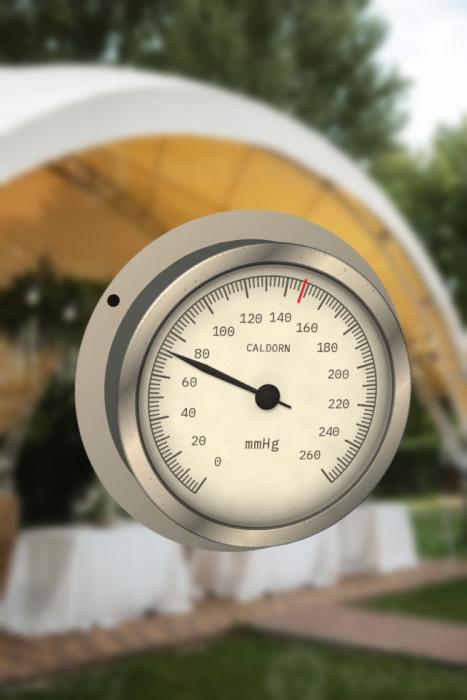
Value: 72 mmHg
